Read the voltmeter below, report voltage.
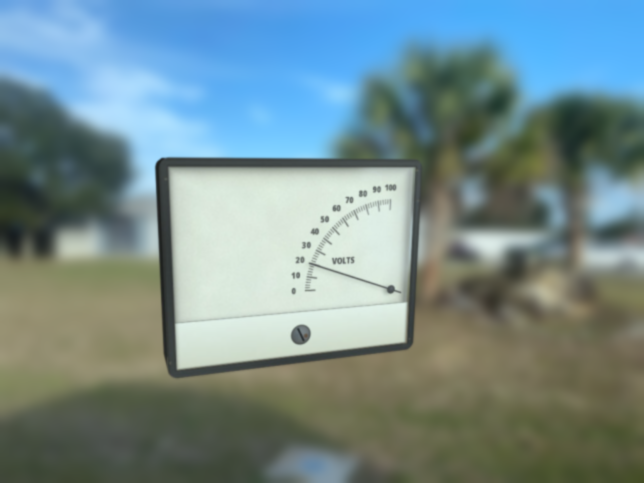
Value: 20 V
